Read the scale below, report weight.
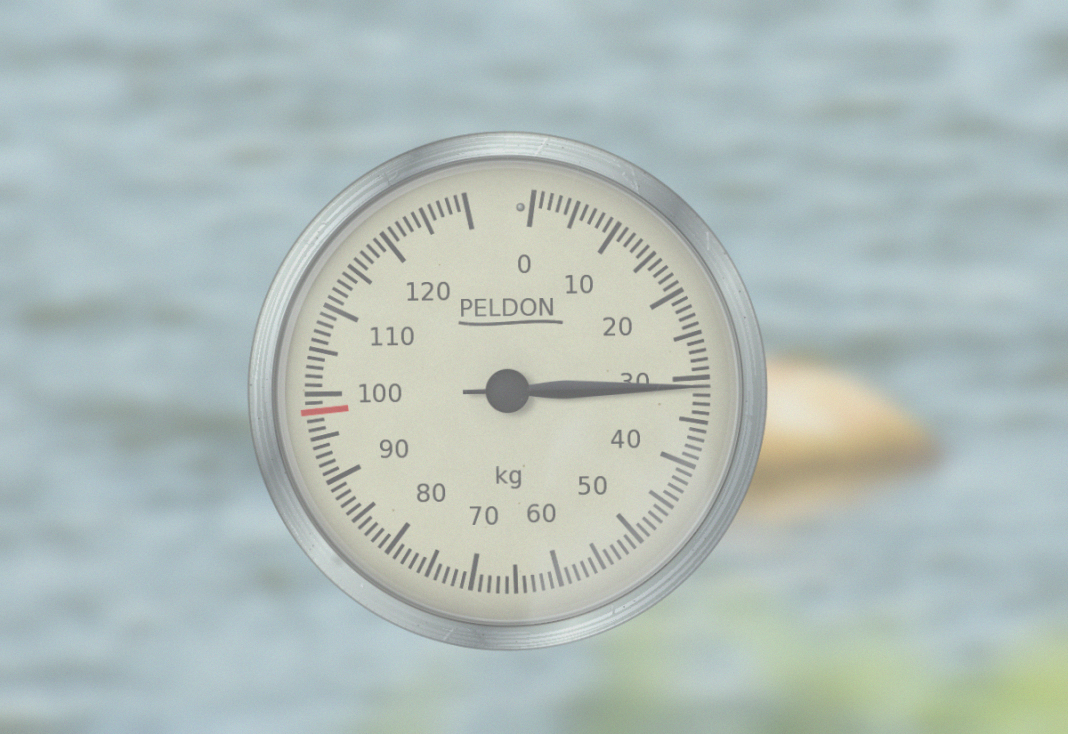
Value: 31 kg
